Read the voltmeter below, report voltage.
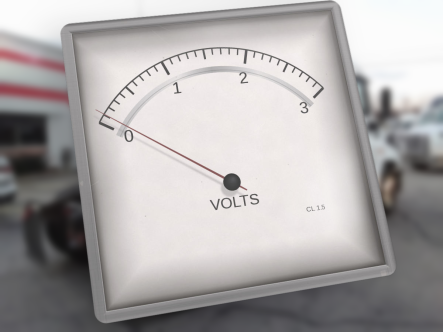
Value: 0.1 V
